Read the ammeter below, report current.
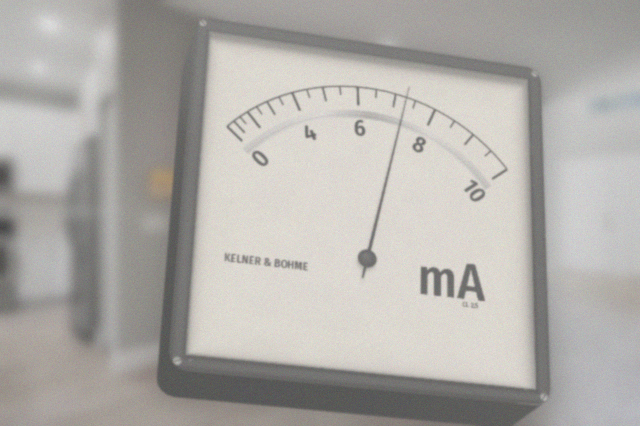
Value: 7.25 mA
